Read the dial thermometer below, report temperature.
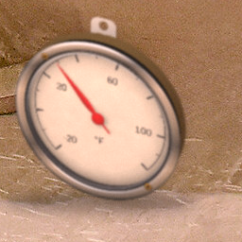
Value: 30 °F
